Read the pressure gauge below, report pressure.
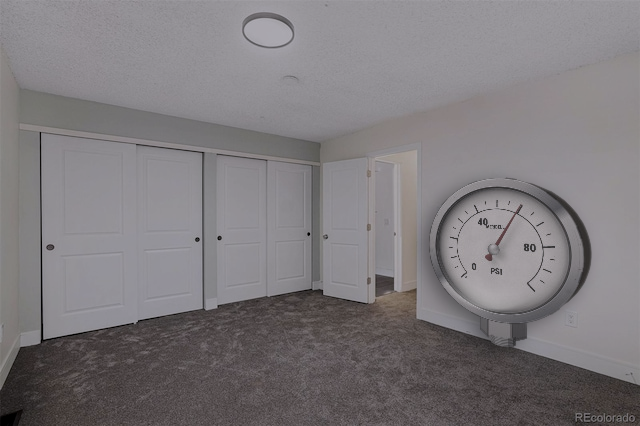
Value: 60 psi
